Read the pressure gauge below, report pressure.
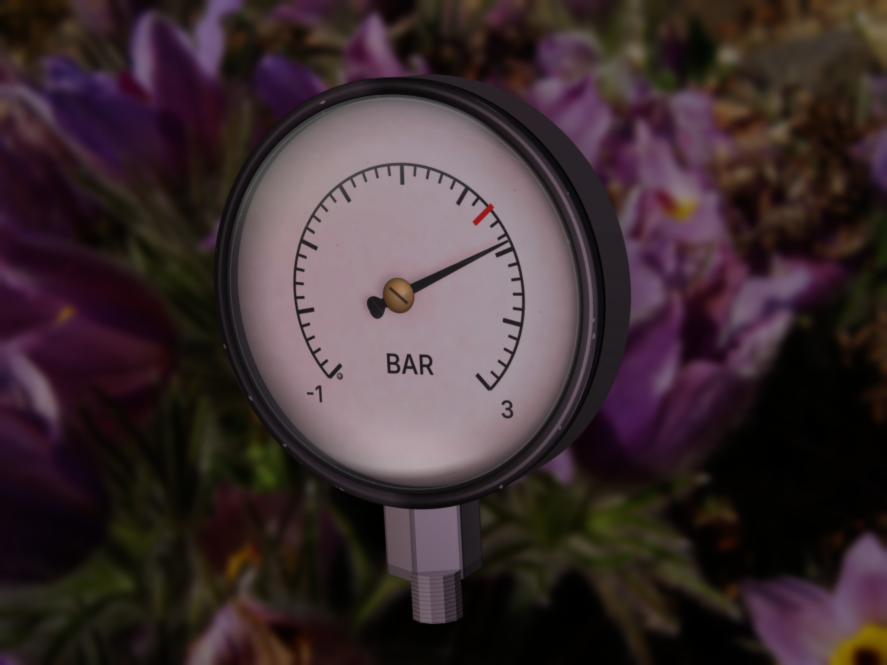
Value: 1.95 bar
